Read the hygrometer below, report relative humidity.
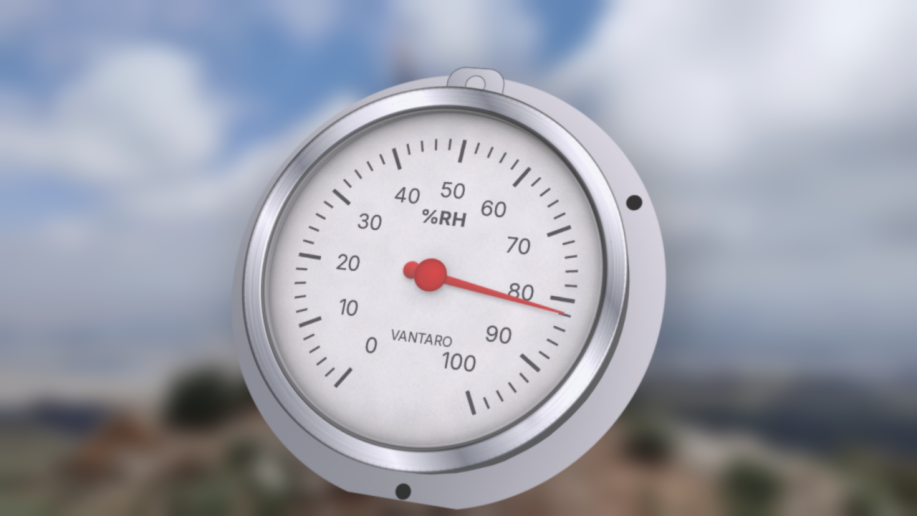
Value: 82 %
